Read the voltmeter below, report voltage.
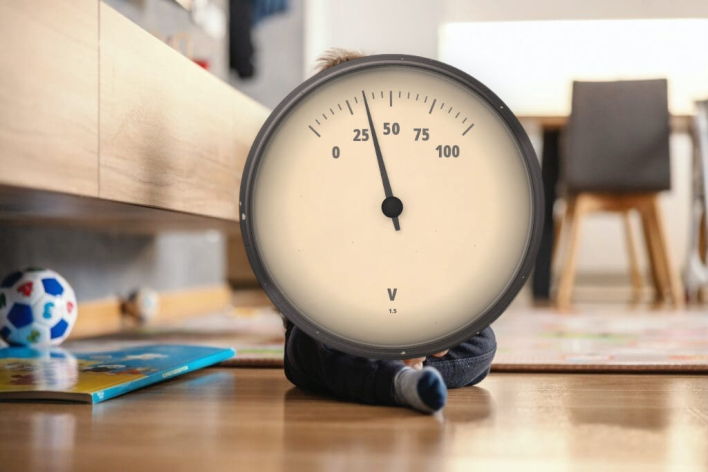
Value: 35 V
